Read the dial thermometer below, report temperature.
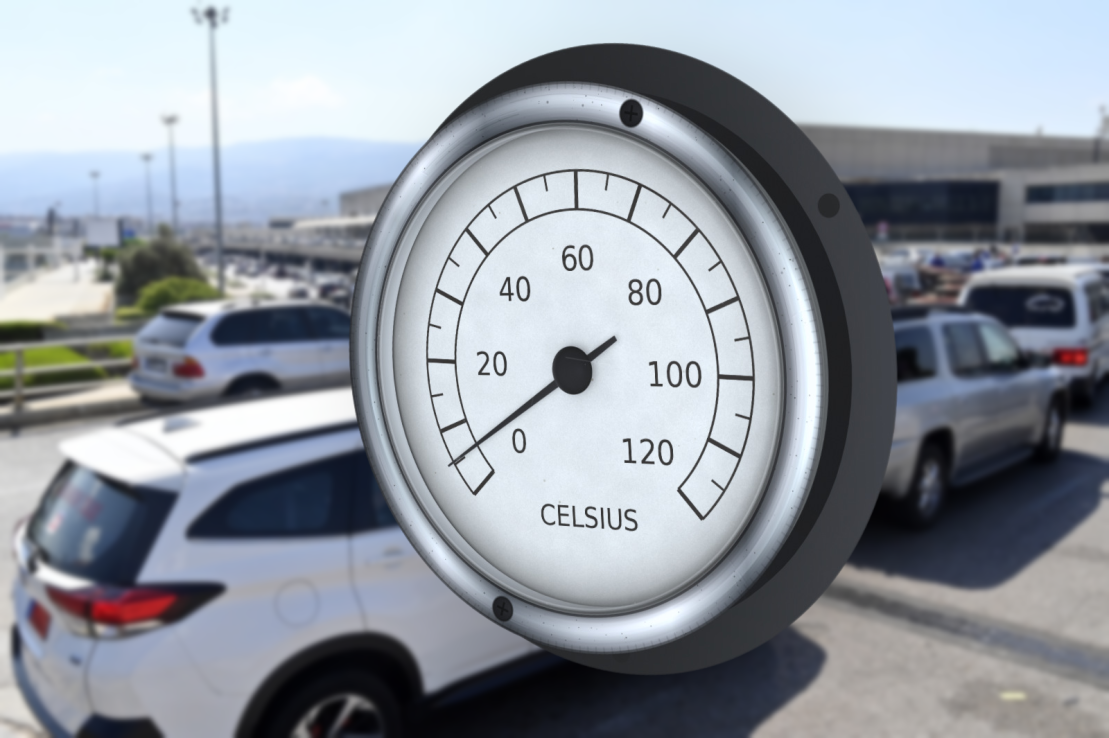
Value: 5 °C
